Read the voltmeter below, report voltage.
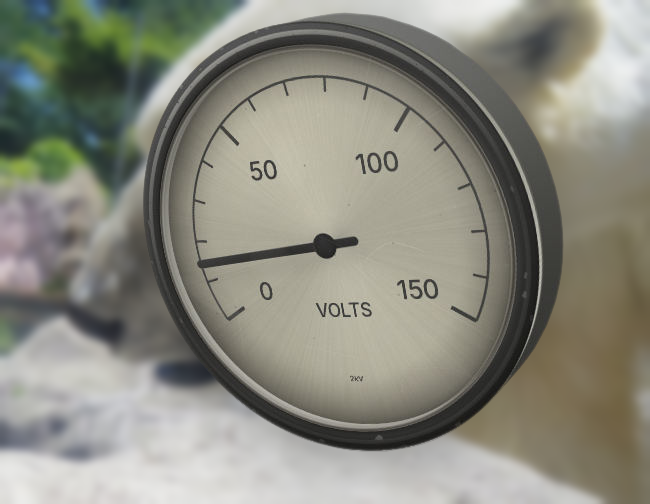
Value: 15 V
